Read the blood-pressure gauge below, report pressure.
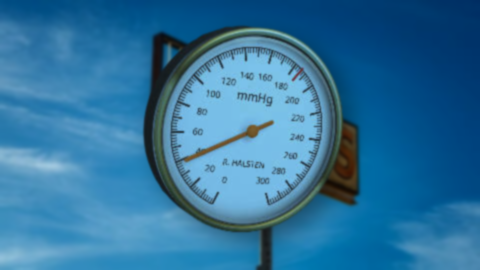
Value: 40 mmHg
